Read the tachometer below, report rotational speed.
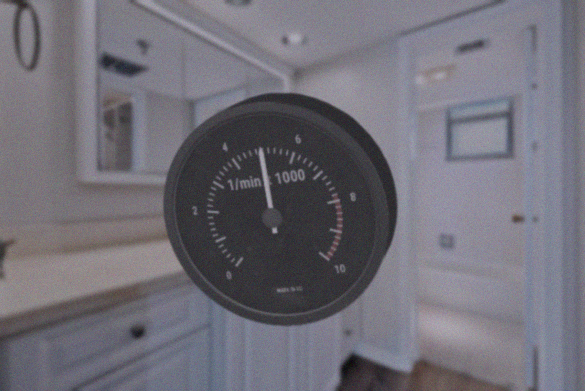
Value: 5000 rpm
